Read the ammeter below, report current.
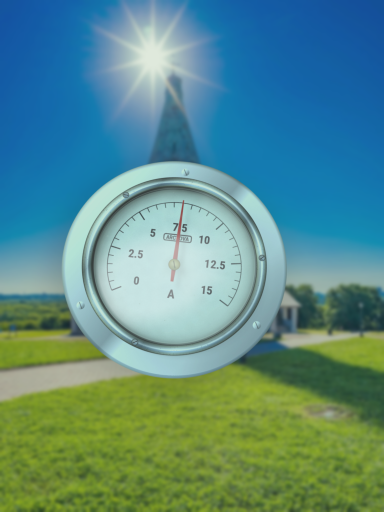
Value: 7.5 A
